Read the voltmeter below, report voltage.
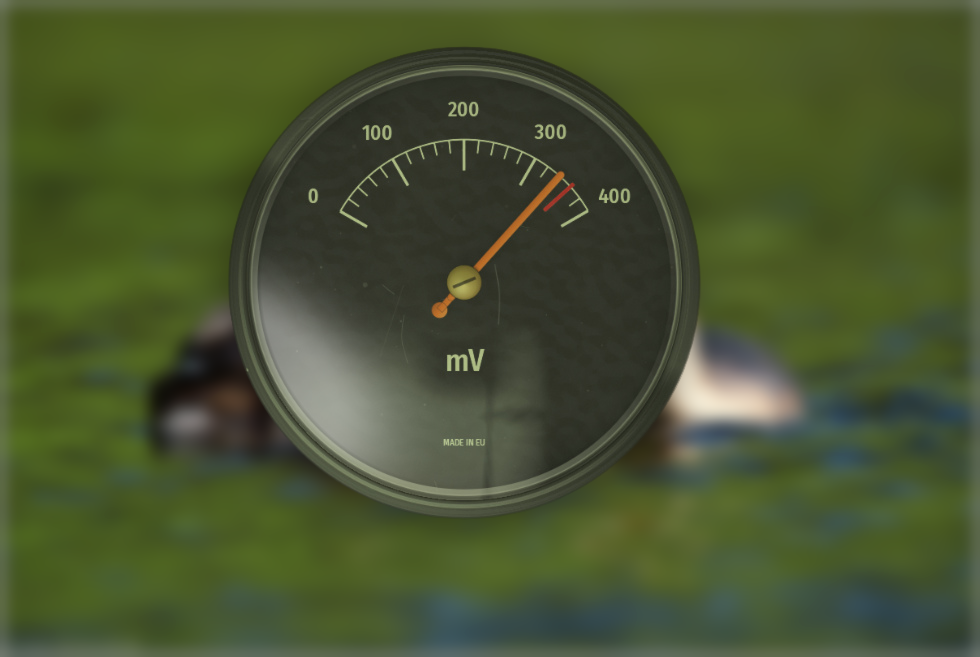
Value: 340 mV
